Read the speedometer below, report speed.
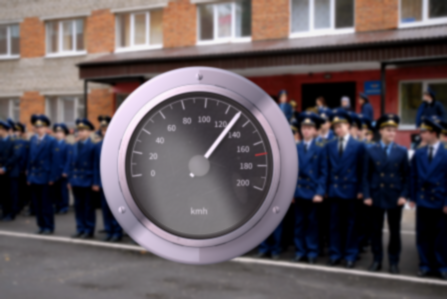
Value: 130 km/h
